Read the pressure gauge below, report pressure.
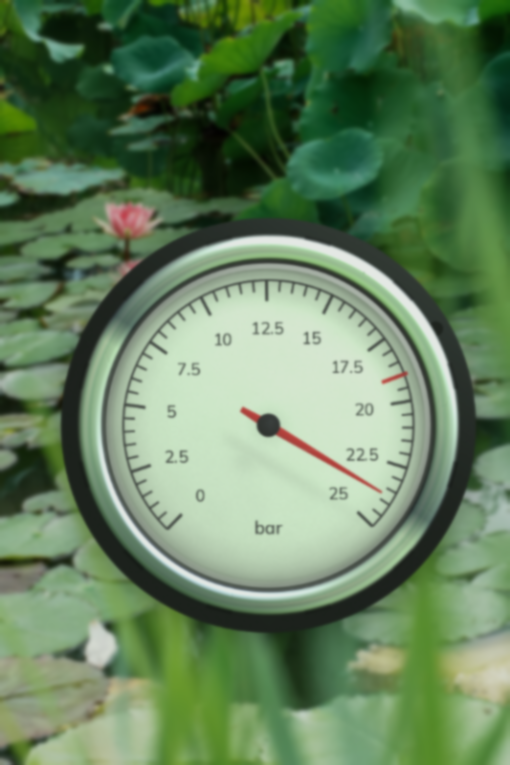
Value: 23.75 bar
